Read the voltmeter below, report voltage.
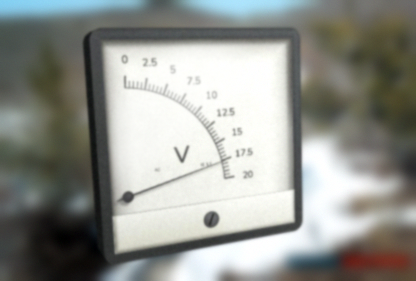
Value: 17.5 V
